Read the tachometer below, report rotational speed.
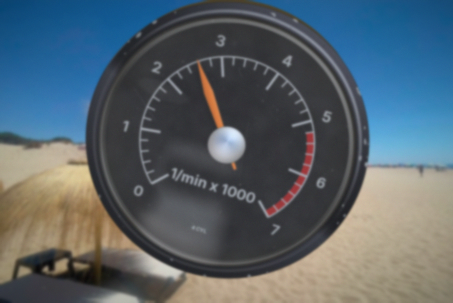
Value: 2600 rpm
